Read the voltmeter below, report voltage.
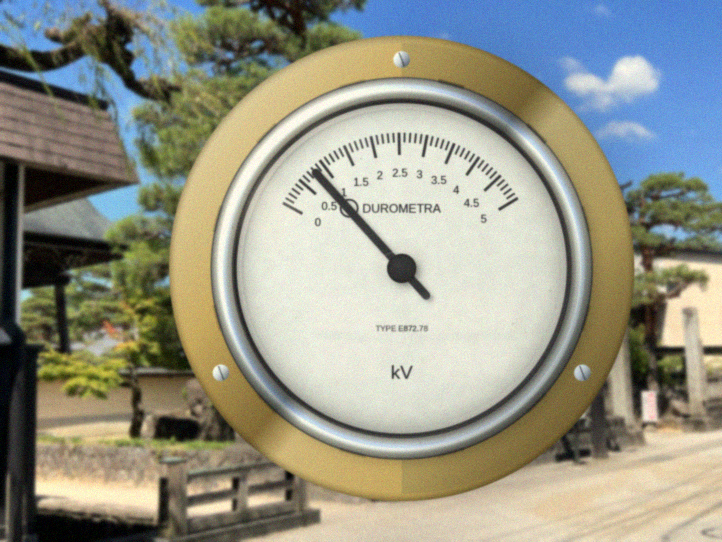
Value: 0.8 kV
